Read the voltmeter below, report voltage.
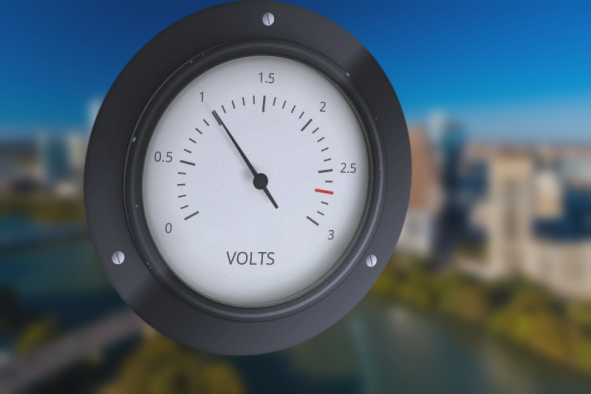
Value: 1 V
